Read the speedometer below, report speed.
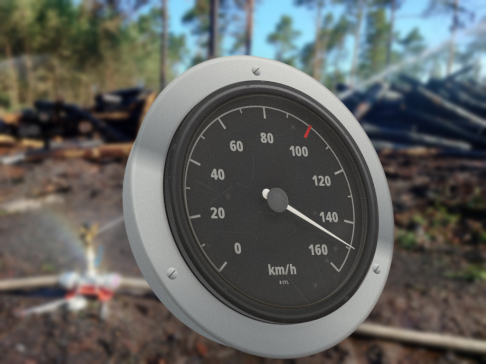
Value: 150 km/h
